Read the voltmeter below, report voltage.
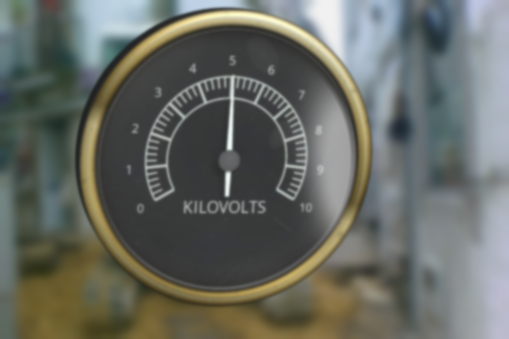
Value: 5 kV
